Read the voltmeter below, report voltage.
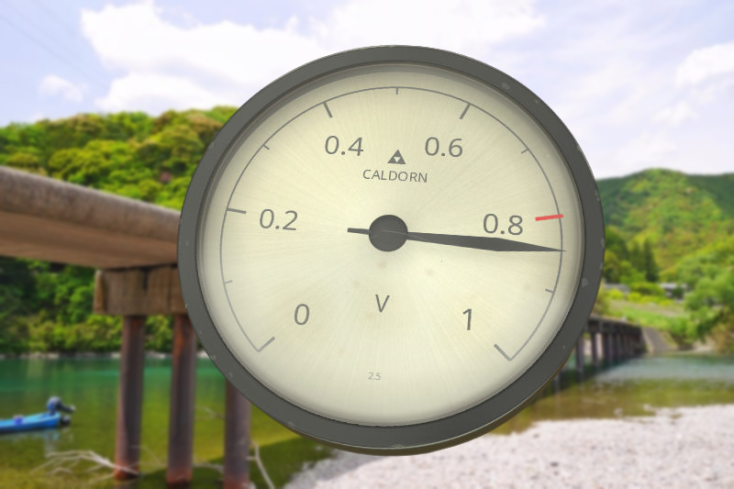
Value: 0.85 V
